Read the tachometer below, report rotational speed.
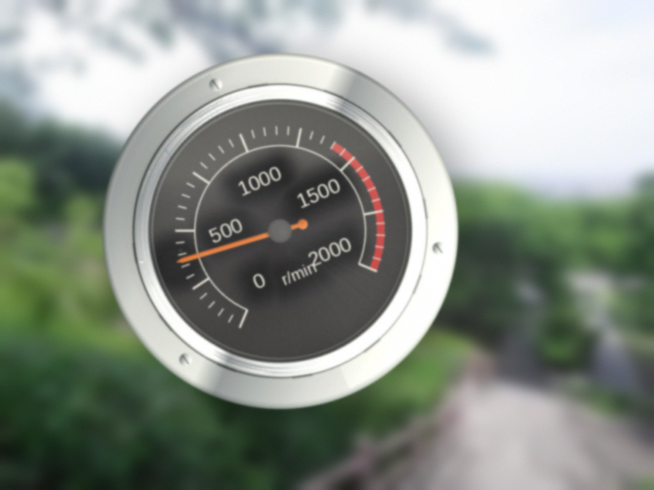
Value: 375 rpm
